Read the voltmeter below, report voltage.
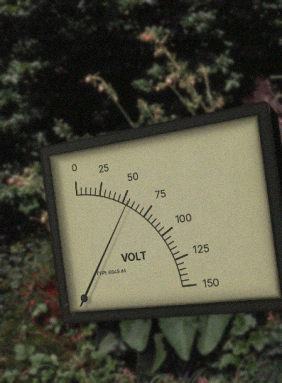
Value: 55 V
